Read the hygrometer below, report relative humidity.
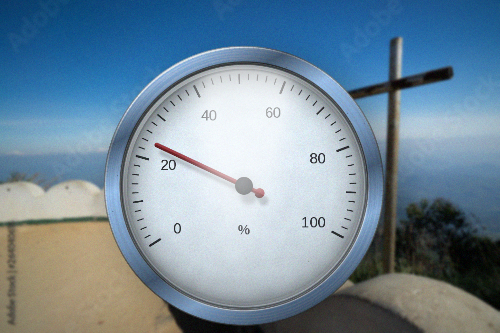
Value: 24 %
